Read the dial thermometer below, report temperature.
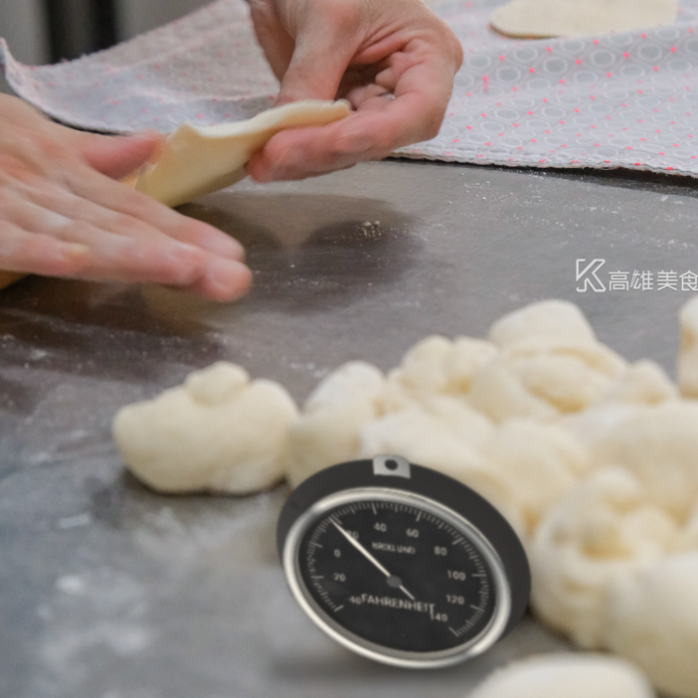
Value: 20 °F
